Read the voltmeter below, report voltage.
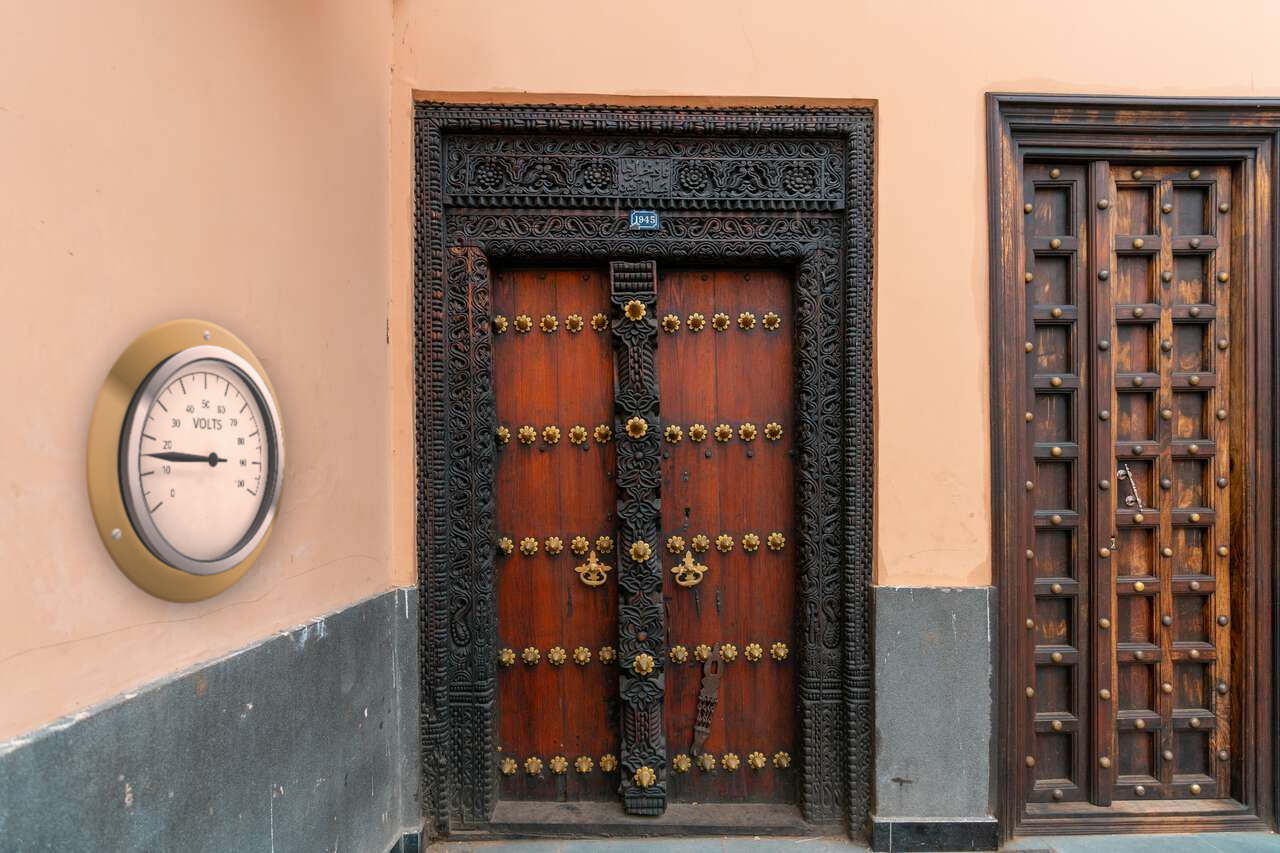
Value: 15 V
